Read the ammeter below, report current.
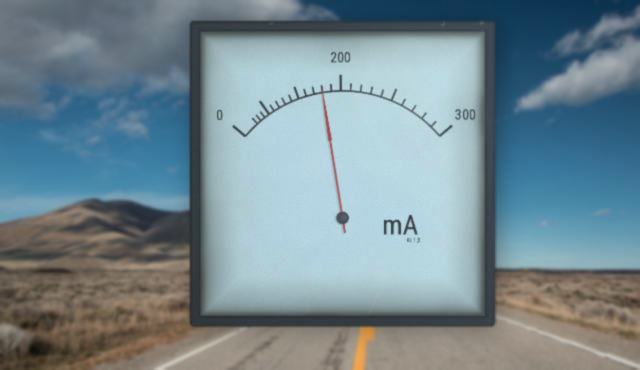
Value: 180 mA
